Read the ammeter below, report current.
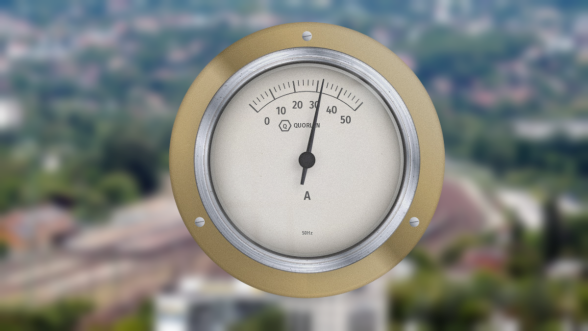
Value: 32 A
